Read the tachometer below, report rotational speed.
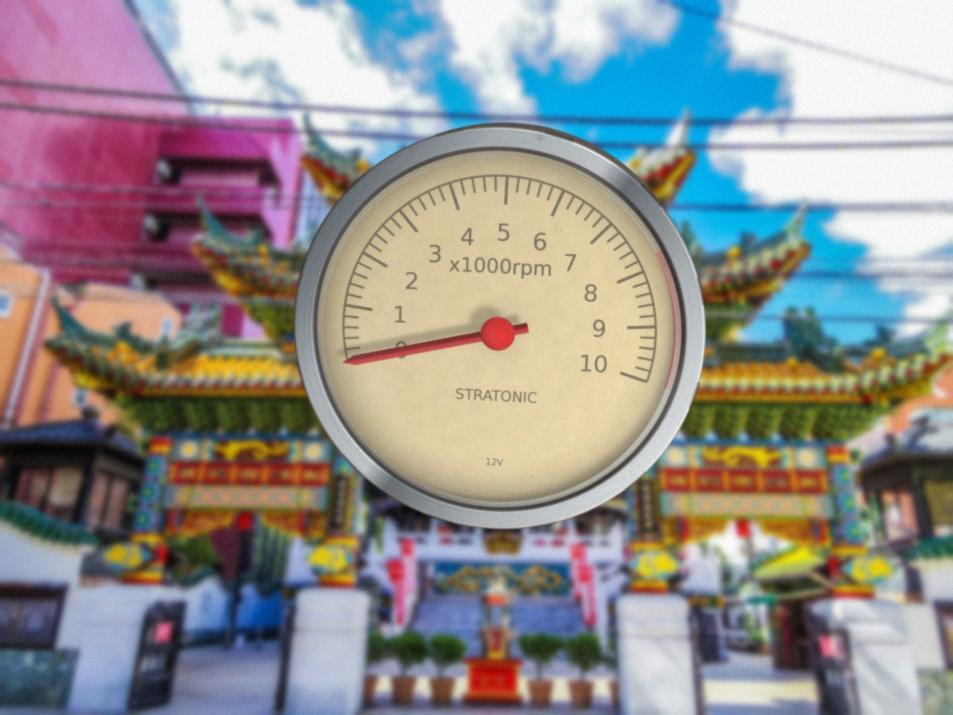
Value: 0 rpm
